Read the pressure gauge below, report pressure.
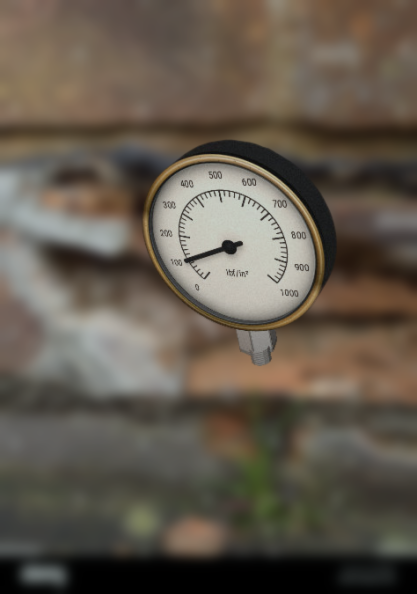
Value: 100 psi
